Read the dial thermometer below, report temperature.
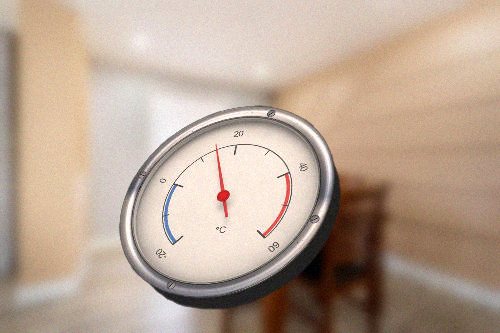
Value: 15 °C
